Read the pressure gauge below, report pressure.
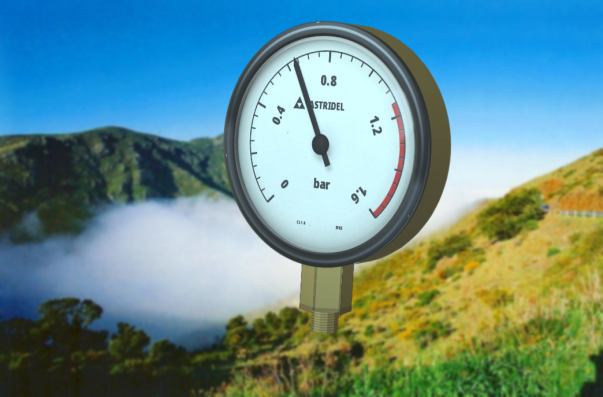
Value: 0.65 bar
